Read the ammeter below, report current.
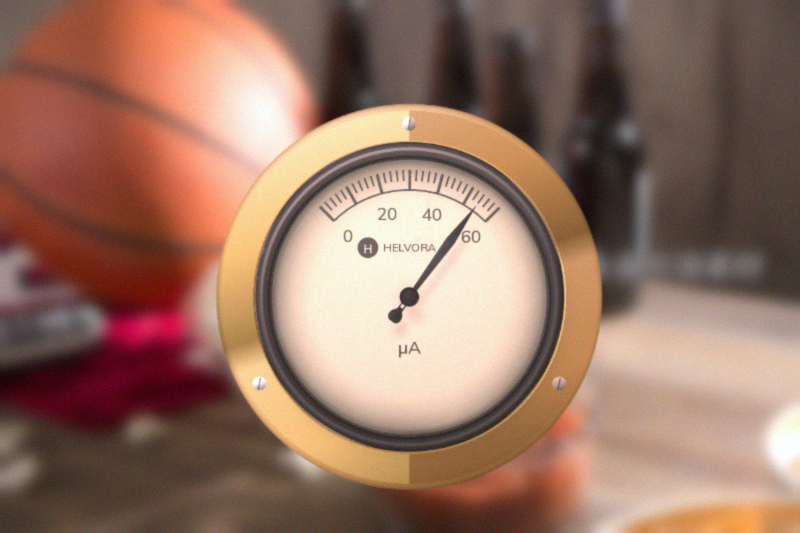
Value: 54 µA
